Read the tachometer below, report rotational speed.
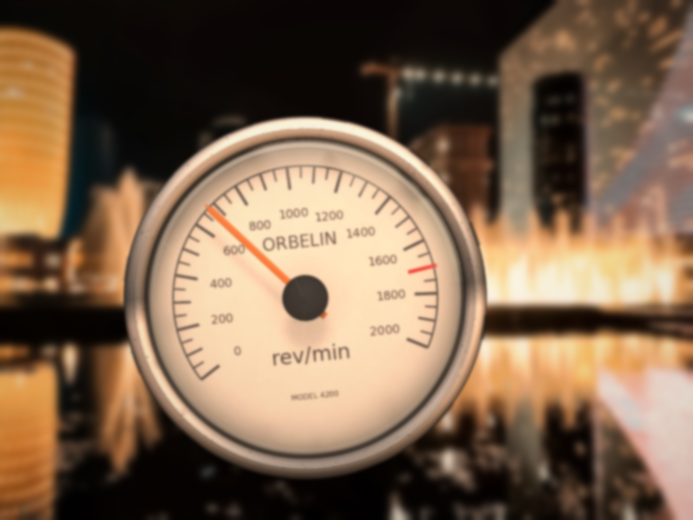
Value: 675 rpm
